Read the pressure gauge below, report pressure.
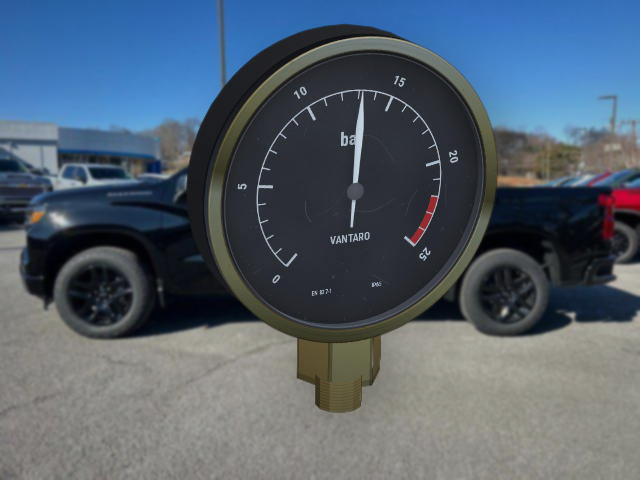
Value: 13 bar
